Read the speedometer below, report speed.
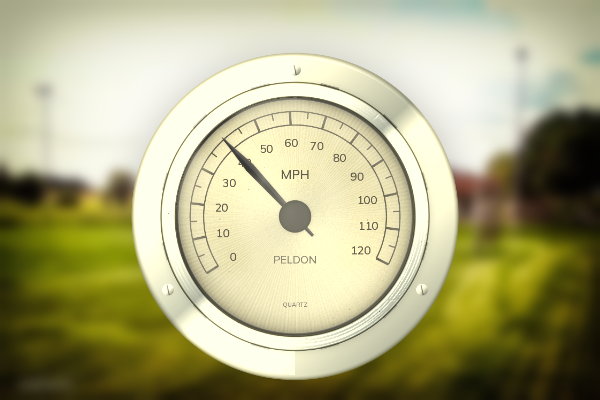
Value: 40 mph
